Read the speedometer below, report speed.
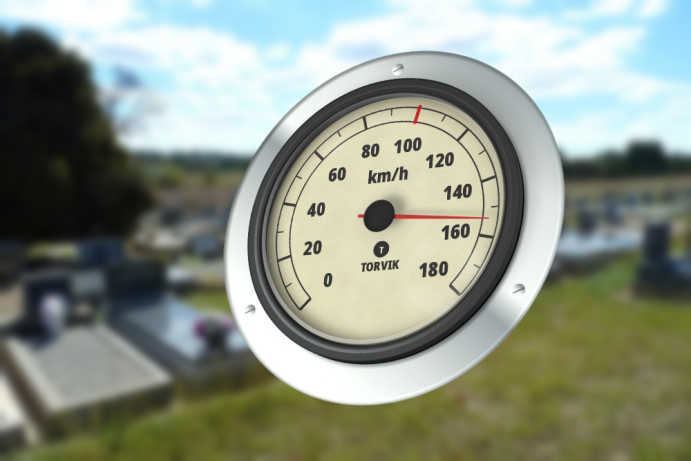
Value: 155 km/h
